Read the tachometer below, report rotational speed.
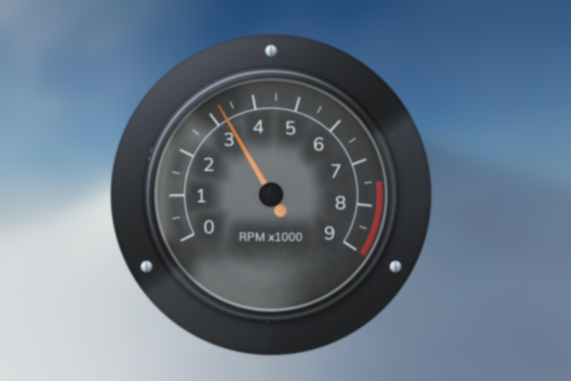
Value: 3250 rpm
